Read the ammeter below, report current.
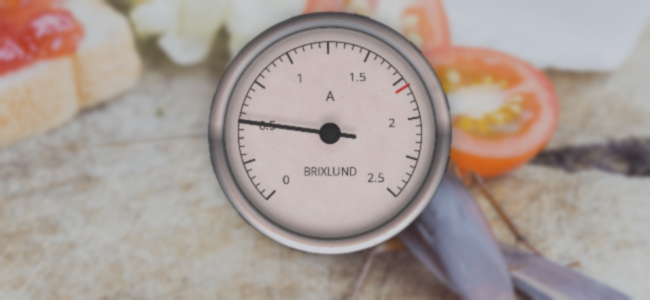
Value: 0.5 A
